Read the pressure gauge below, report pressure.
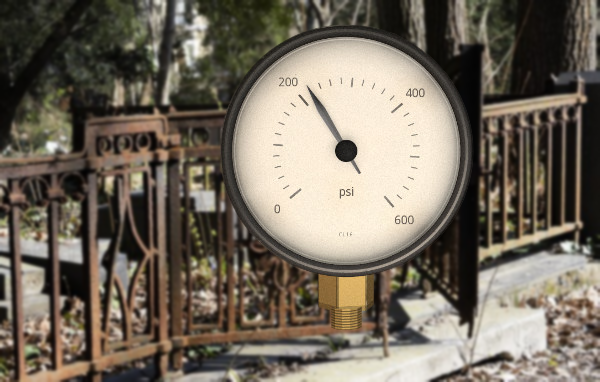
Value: 220 psi
